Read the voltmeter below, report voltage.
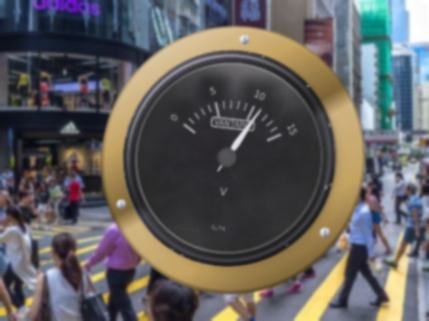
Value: 11 V
